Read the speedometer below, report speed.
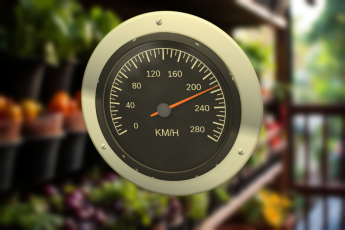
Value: 215 km/h
